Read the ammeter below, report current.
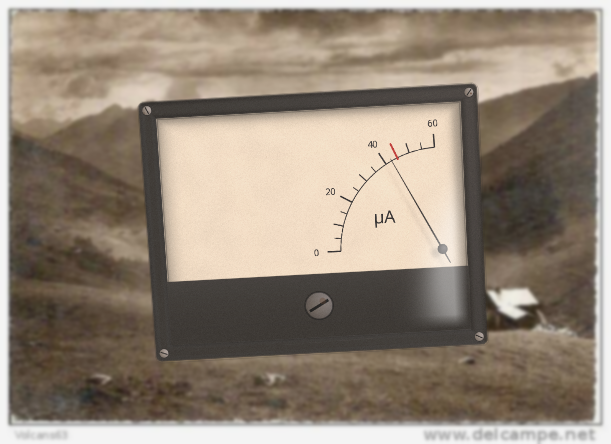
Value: 42.5 µA
